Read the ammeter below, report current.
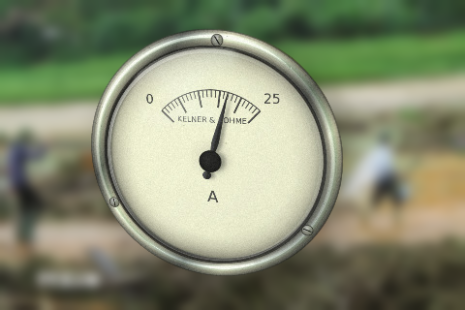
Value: 17 A
